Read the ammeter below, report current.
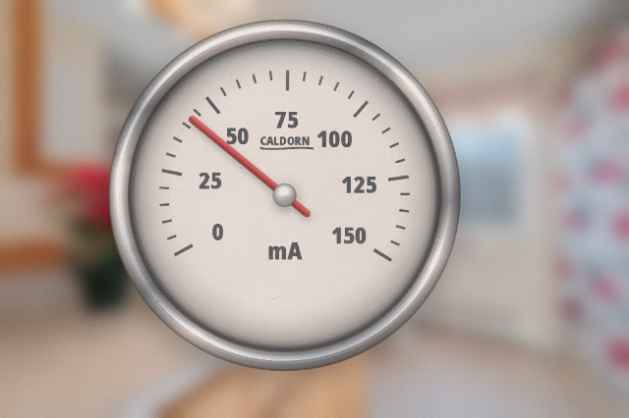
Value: 42.5 mA
